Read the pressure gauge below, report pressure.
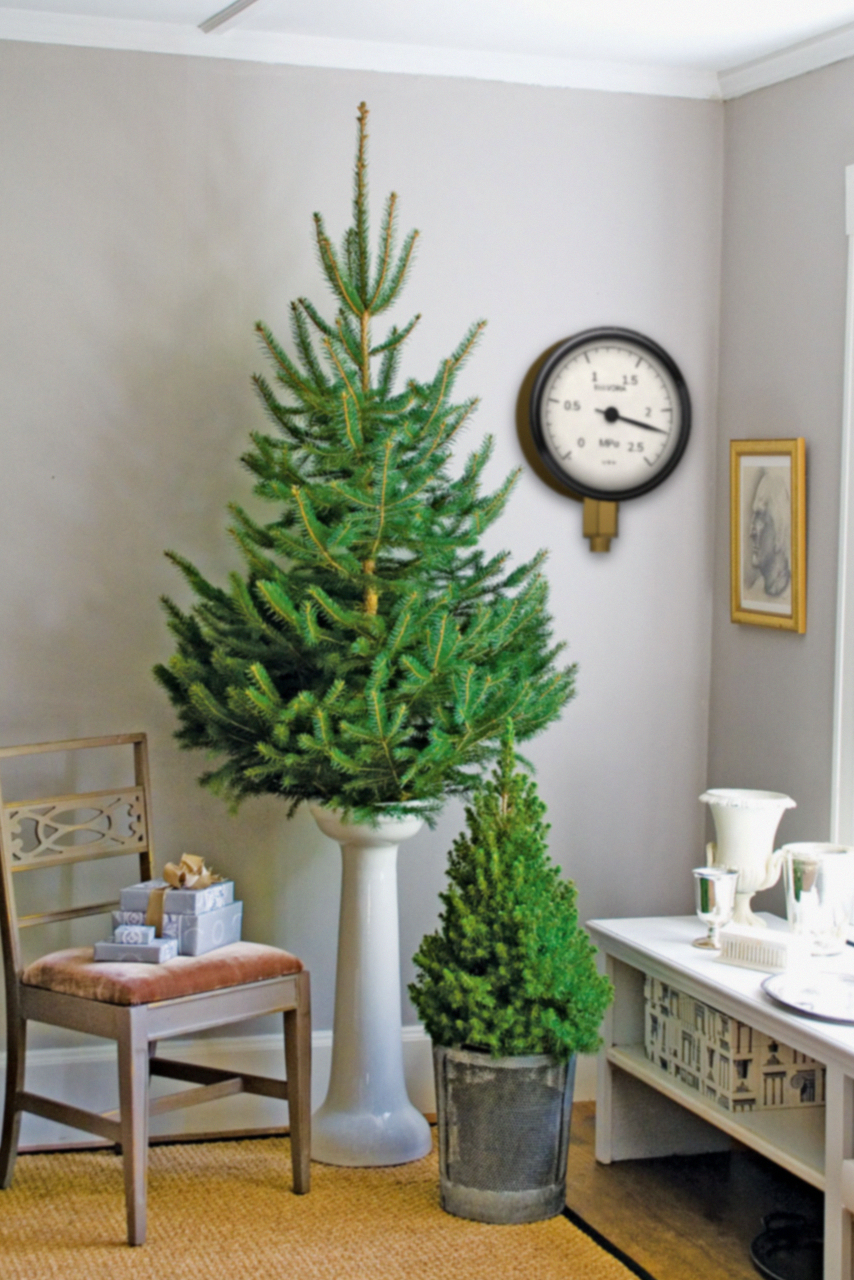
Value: 2.2 MPa
